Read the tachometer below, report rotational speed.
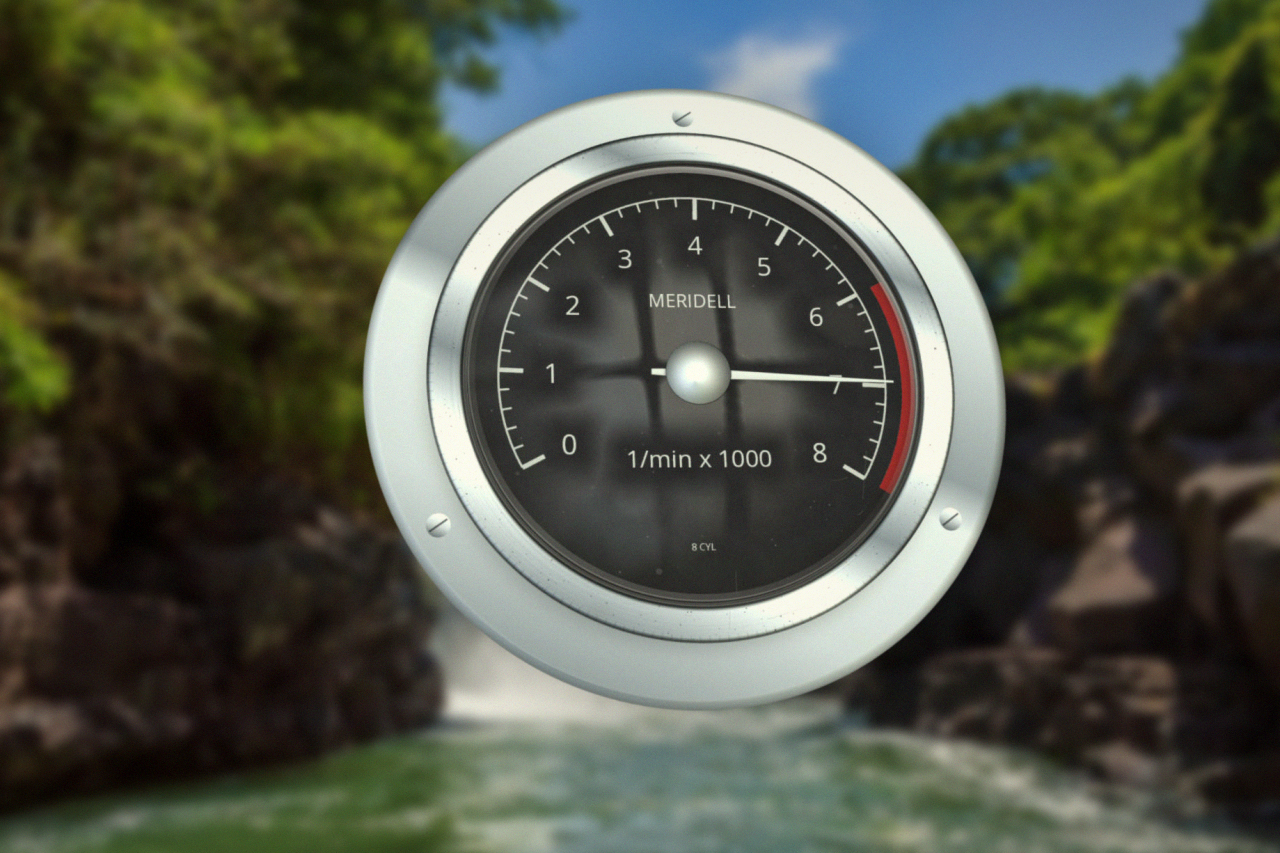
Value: 7000 rpm
